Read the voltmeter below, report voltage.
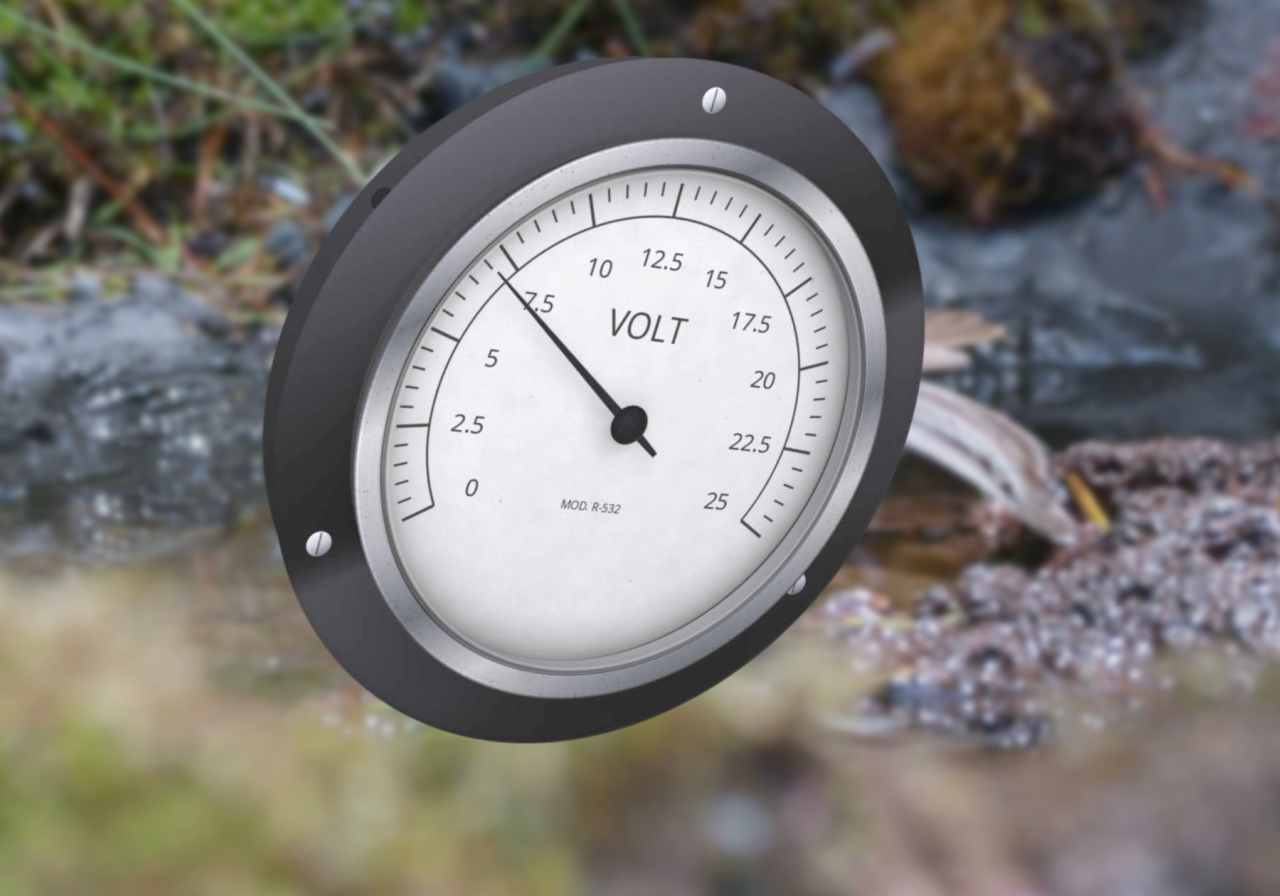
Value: 7 V
